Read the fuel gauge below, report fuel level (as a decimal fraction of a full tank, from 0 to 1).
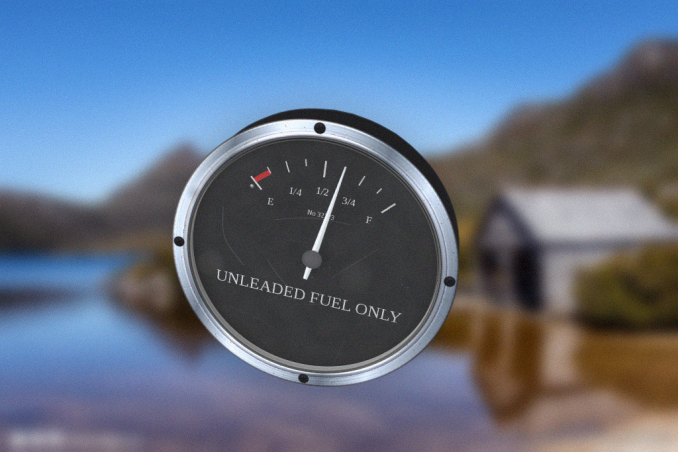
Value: 0.625
